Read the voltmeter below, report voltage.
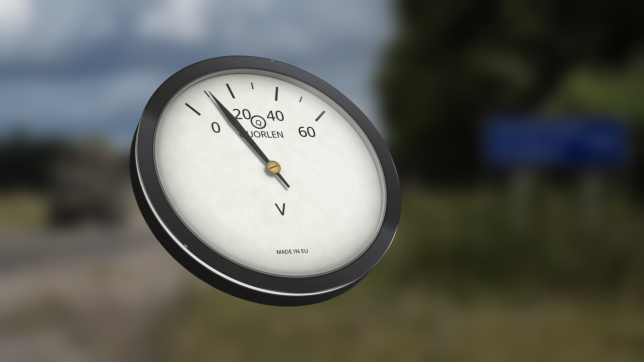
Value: 10 V
